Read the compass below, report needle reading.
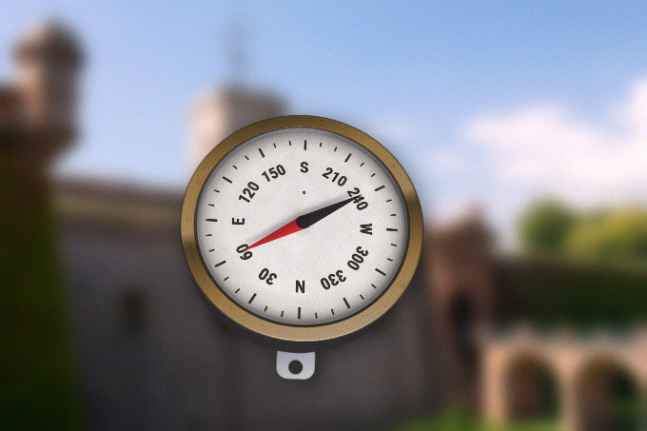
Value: 60 °
